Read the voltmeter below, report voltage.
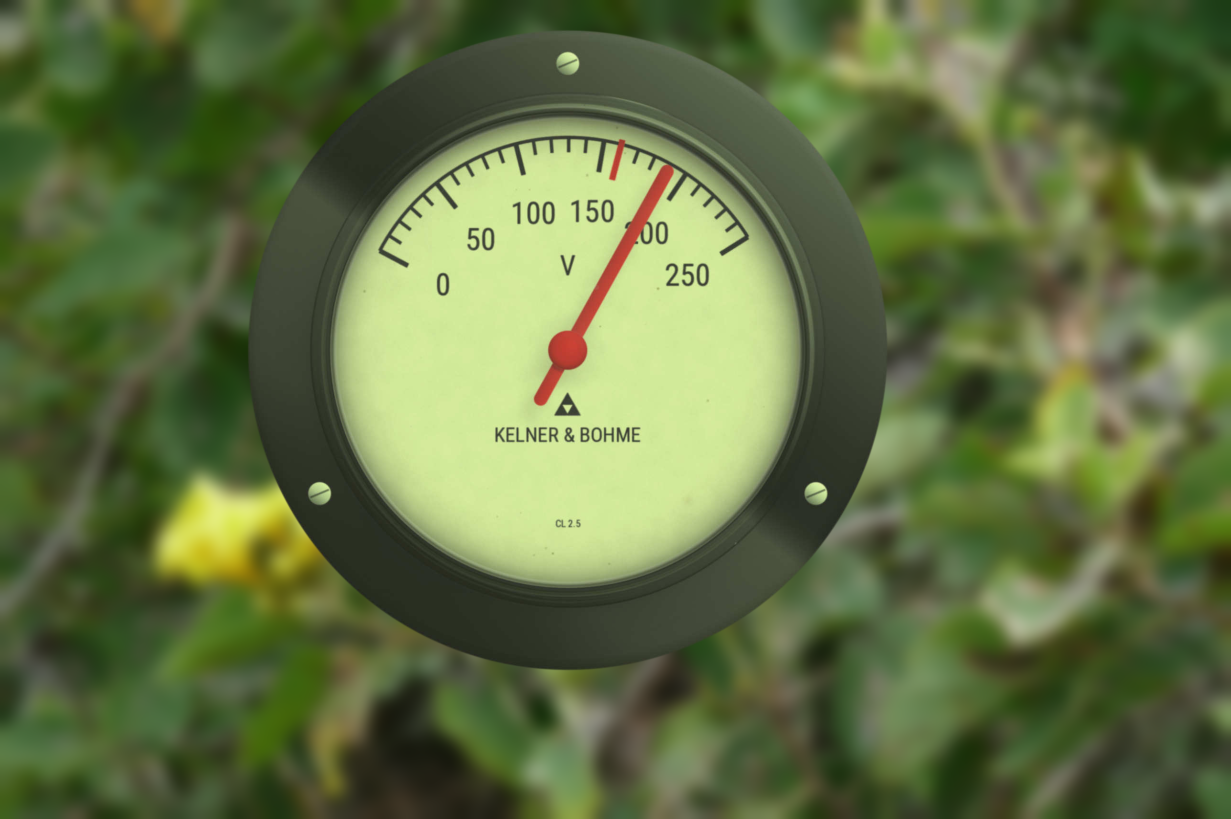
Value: 190 V
